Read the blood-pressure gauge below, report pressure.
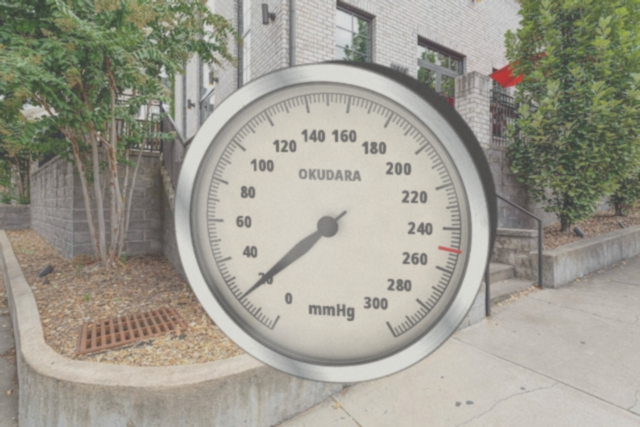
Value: 20 mmHg
